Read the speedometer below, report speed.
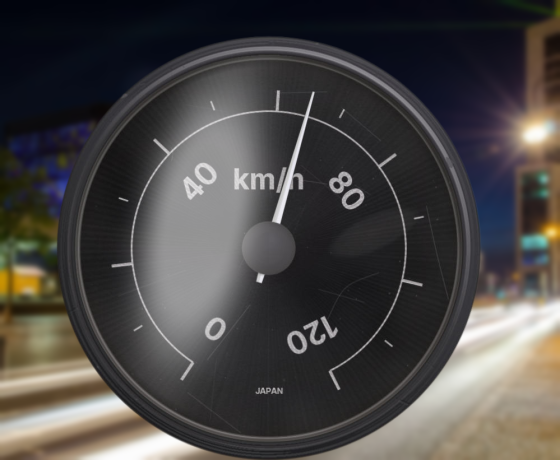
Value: 65 km/h
